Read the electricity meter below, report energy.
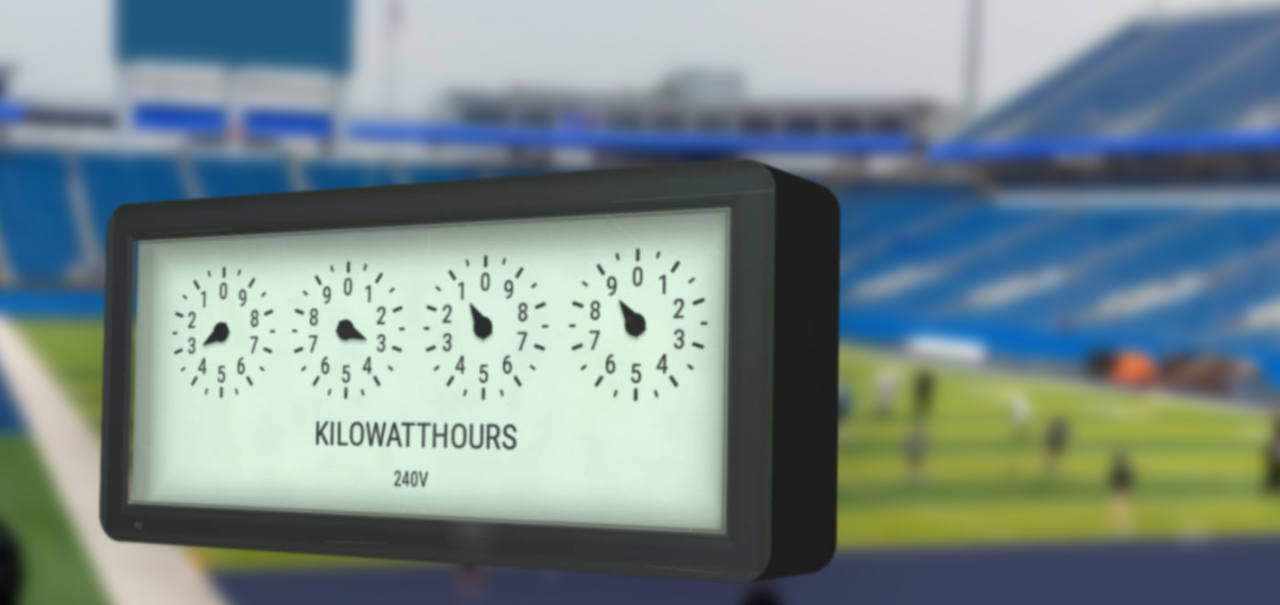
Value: 3309 kWh
